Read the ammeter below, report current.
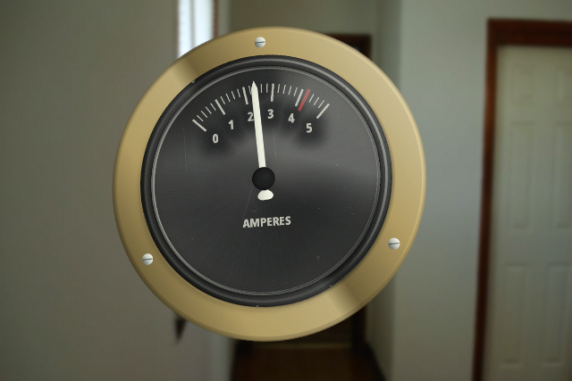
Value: 2.4 A
